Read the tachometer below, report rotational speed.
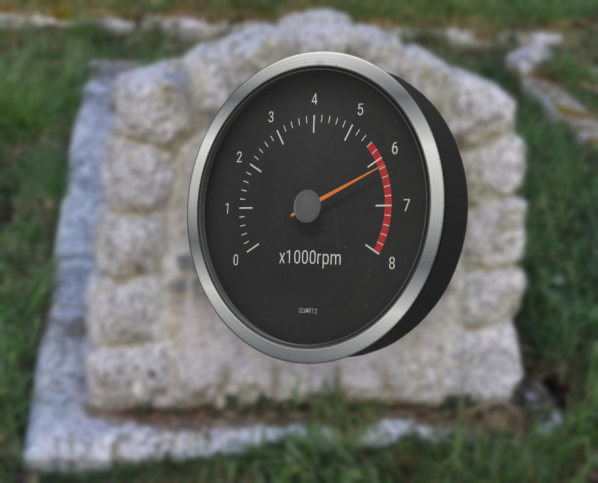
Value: 6200 rpm
